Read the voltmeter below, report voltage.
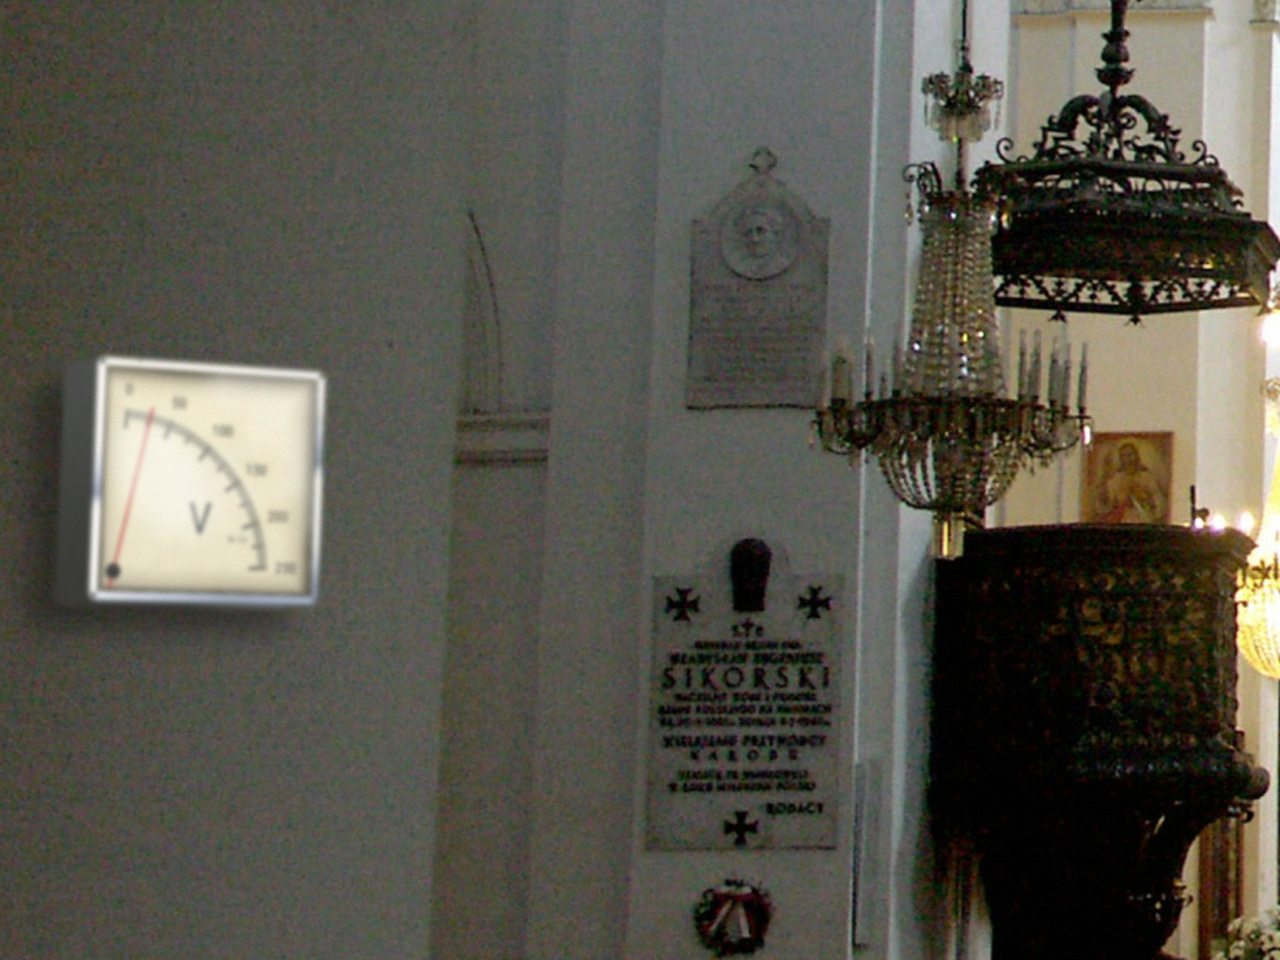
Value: 25 V
